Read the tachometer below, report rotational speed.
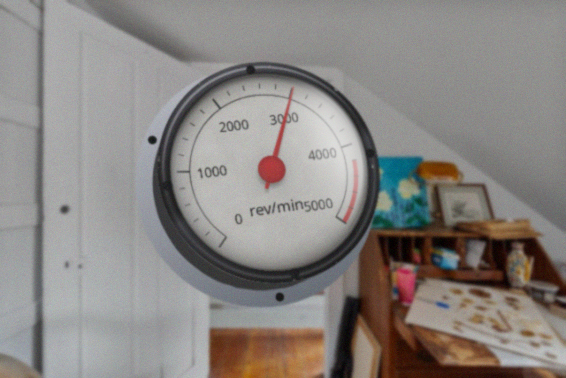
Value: 3000 rpm
